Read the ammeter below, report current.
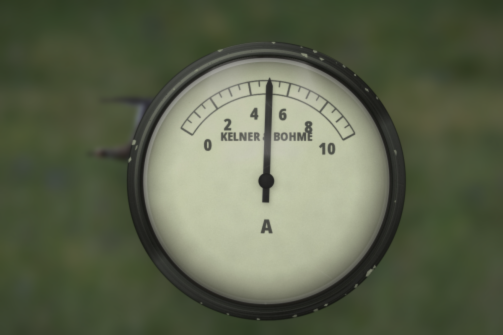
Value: 5 A
